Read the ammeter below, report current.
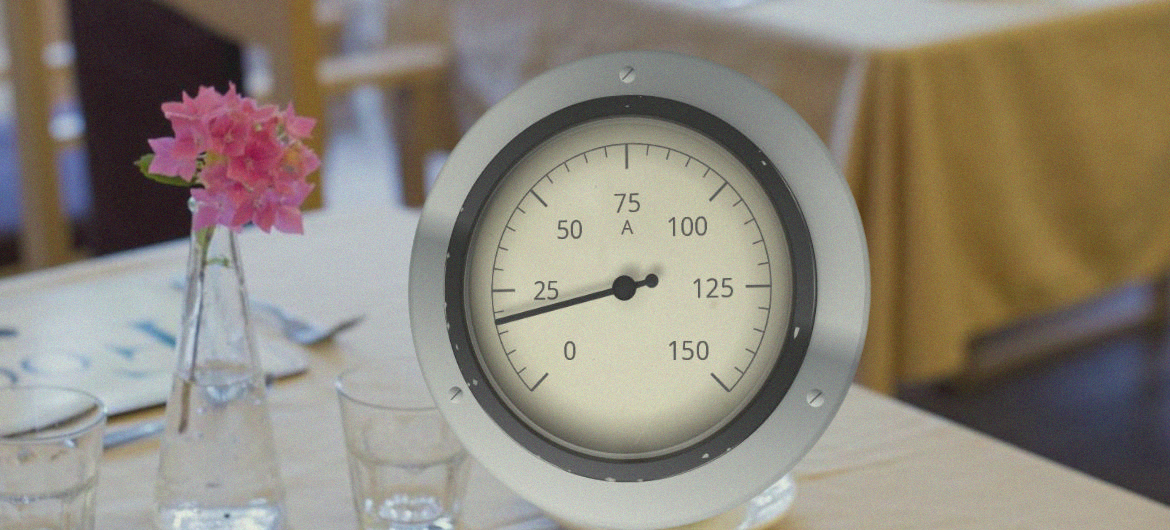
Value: 17.5 A
